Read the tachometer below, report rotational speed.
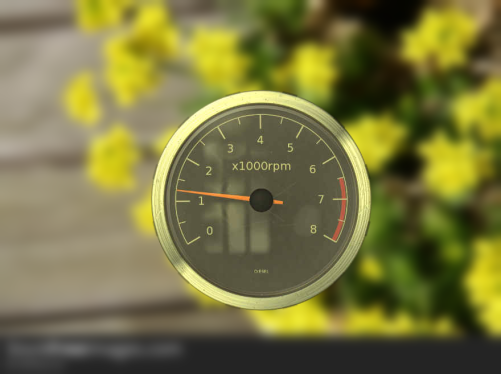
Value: 1250 rpm
